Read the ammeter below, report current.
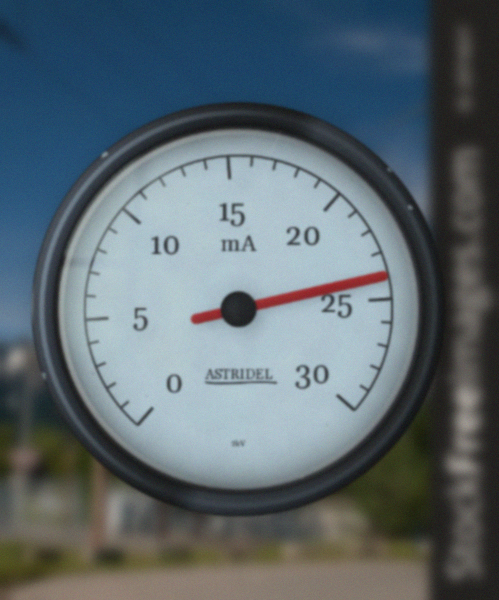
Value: 24 mA
